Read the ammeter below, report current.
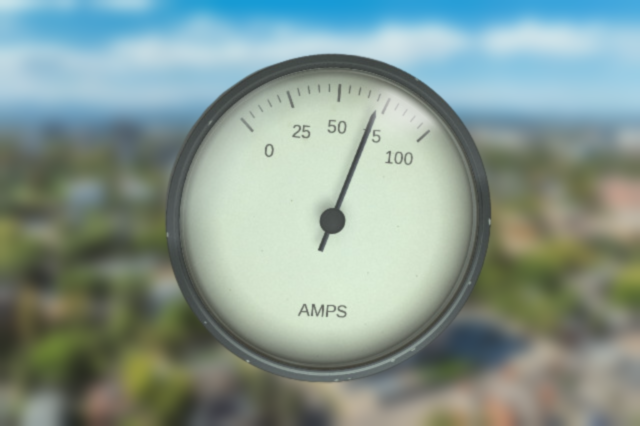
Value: 70 A
